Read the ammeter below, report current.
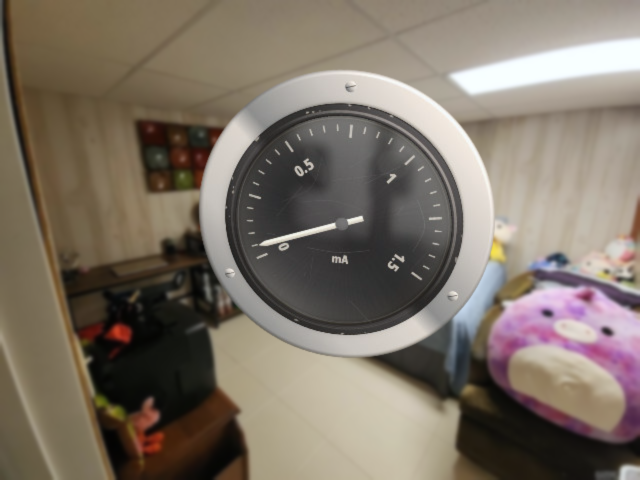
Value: 0.05 mA
